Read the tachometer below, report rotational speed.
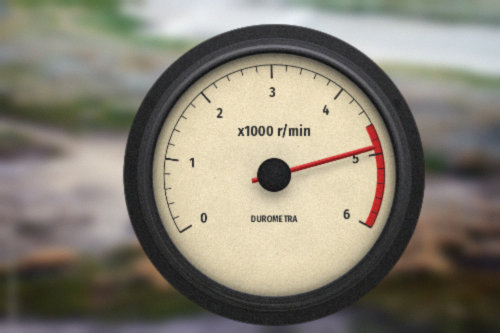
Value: 4900 rpm
